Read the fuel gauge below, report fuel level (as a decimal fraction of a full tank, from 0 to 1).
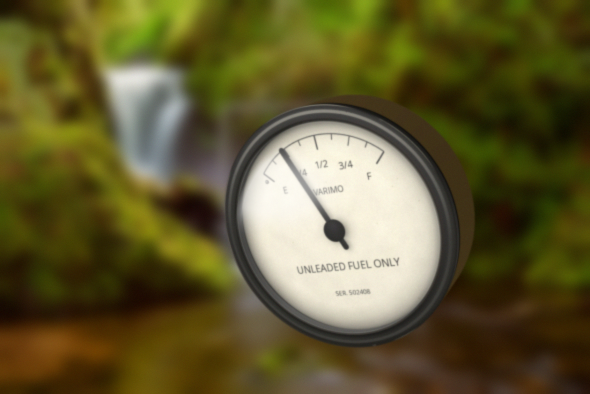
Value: 0.25
